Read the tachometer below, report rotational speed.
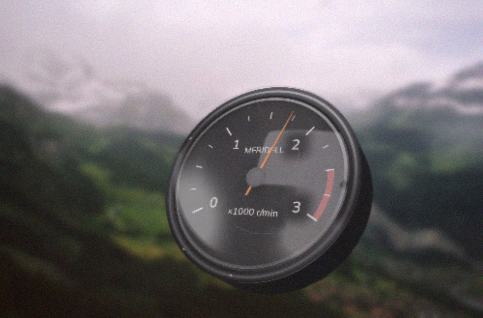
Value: 1750 rpm
